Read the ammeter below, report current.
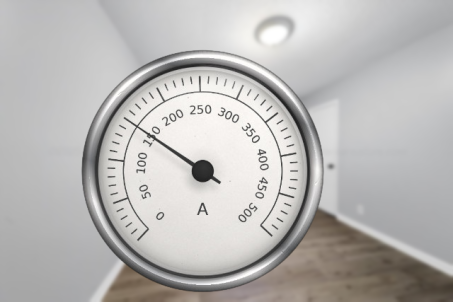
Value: 150 A
